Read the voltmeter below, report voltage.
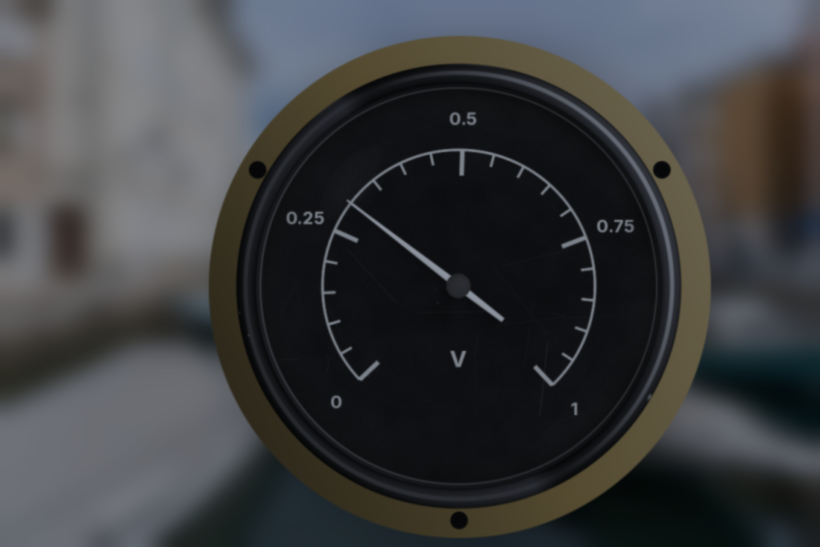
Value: 0.3 V
